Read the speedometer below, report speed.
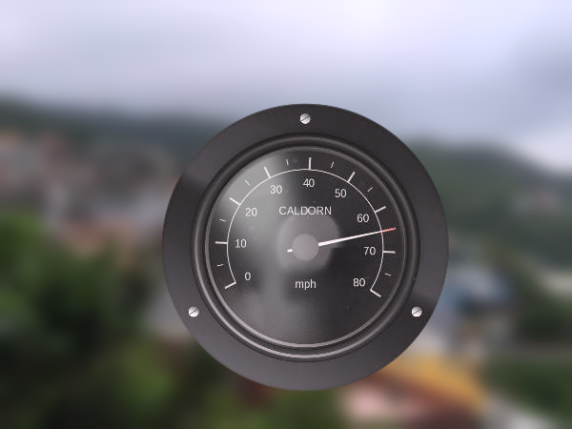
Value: 65 mph
